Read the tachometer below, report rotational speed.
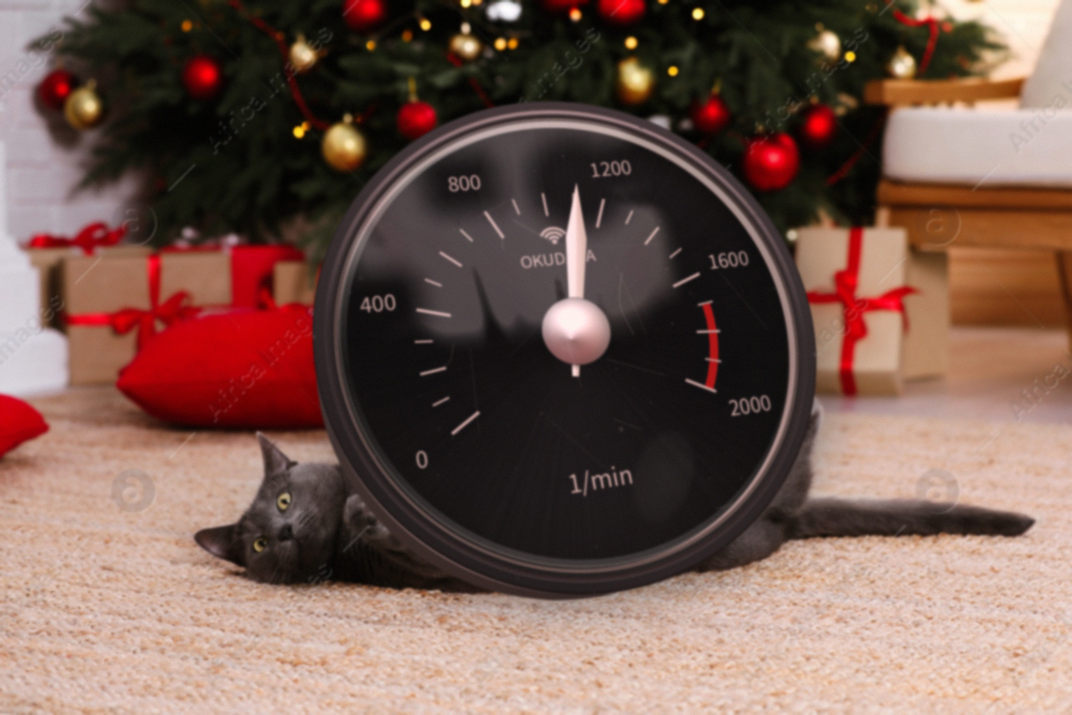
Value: 1100 rpm
